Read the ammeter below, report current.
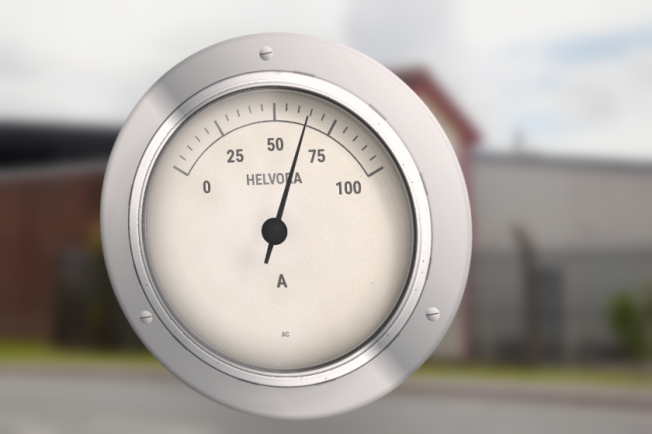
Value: 65 A
